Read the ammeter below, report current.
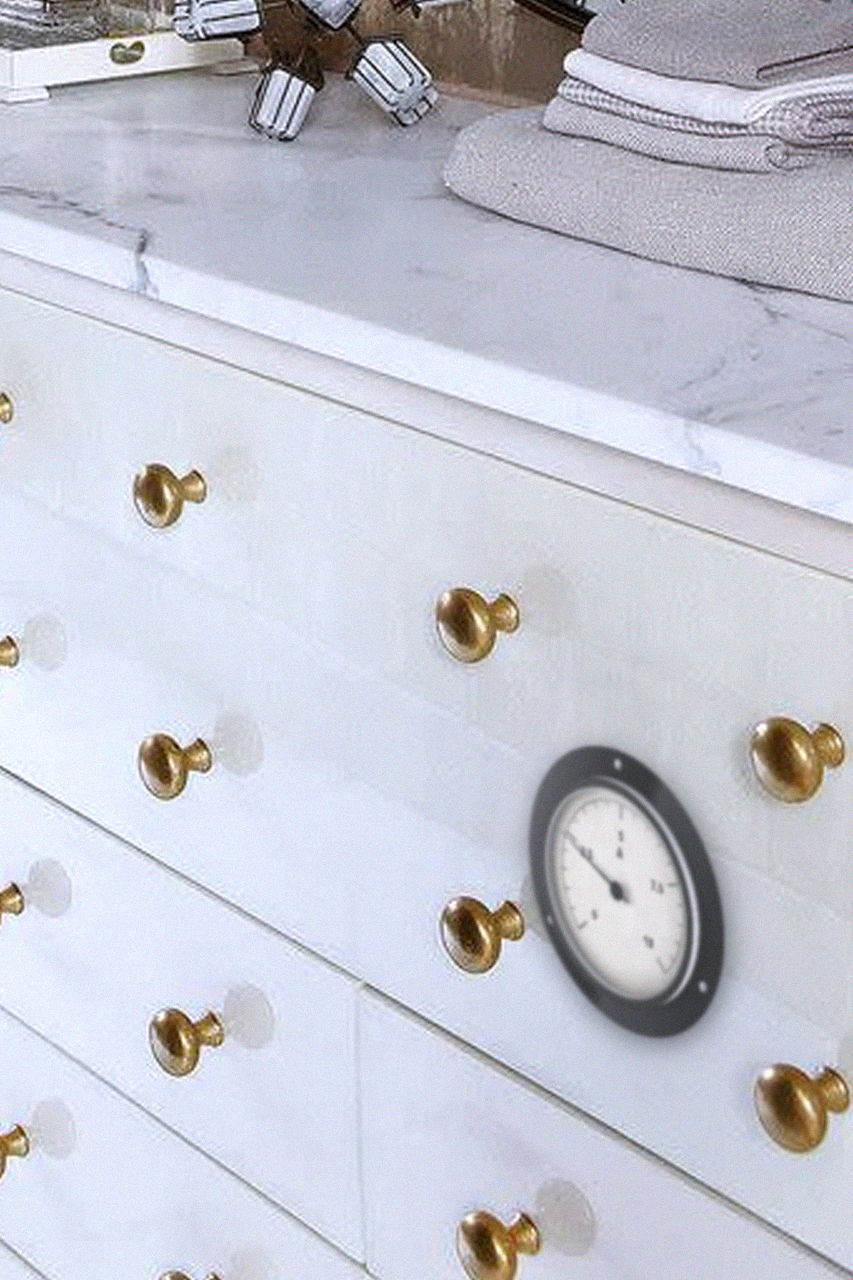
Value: 2.5 A
